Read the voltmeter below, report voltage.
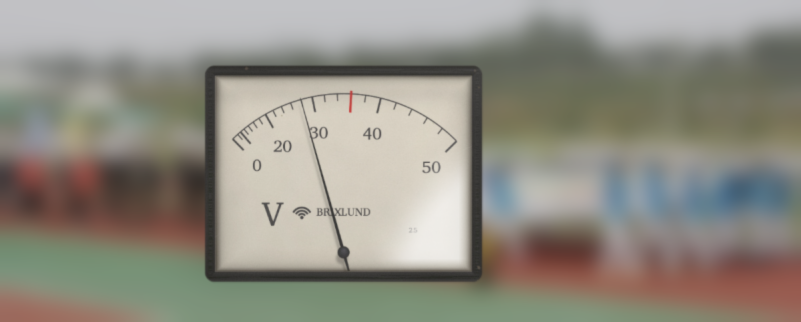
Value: 28 V
